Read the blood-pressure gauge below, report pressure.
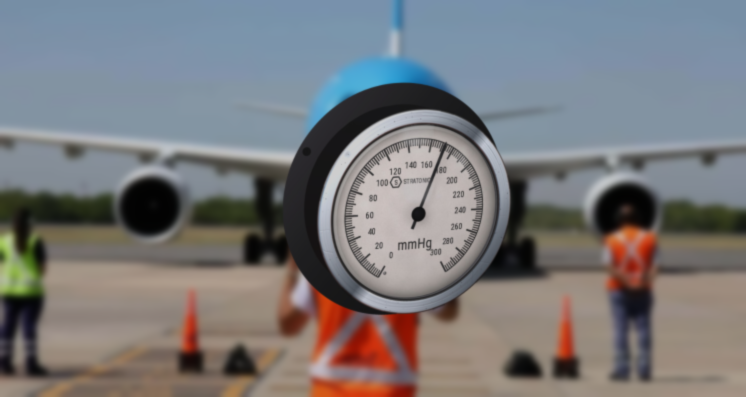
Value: 170 mmHg
